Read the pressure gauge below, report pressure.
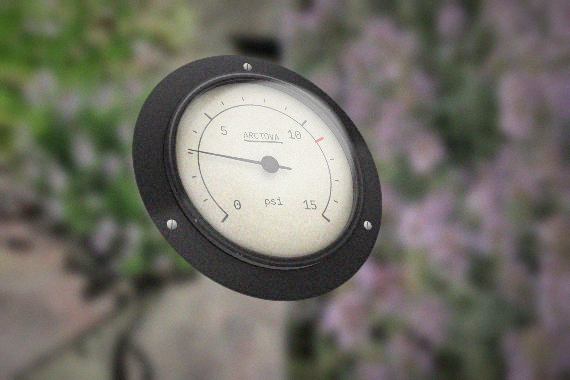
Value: 3 psi
